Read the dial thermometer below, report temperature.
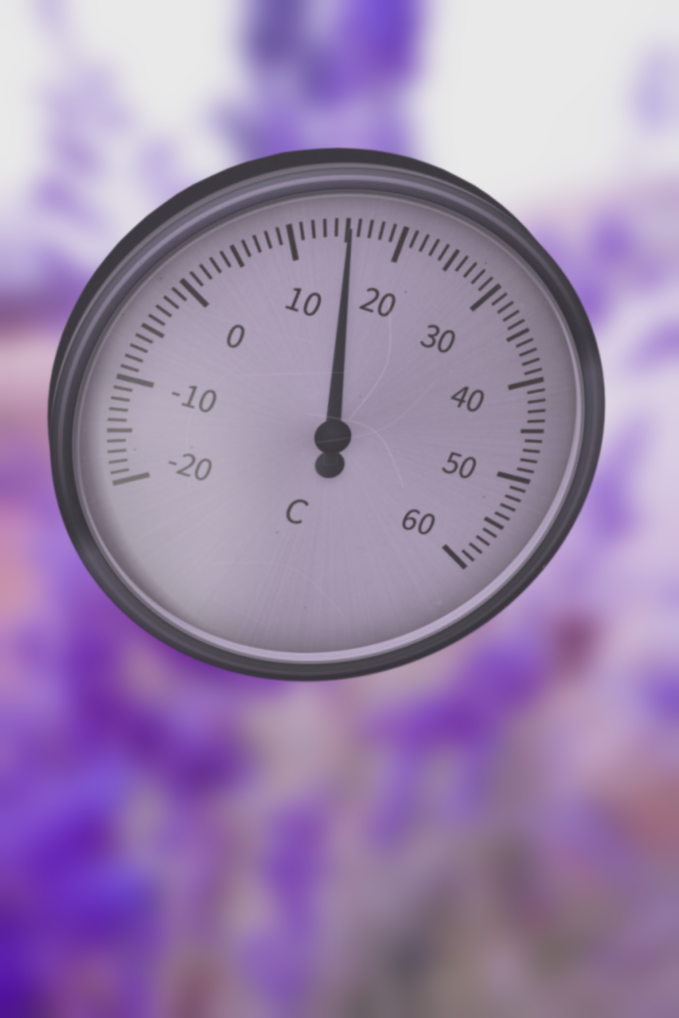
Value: 15 °C
